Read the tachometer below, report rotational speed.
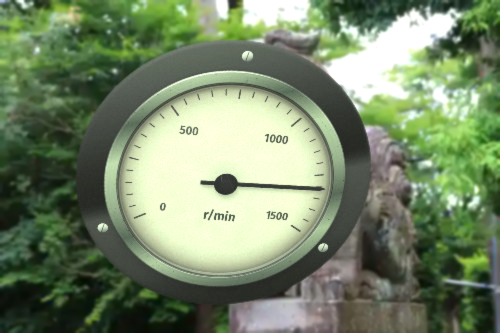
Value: 1300 rpm
